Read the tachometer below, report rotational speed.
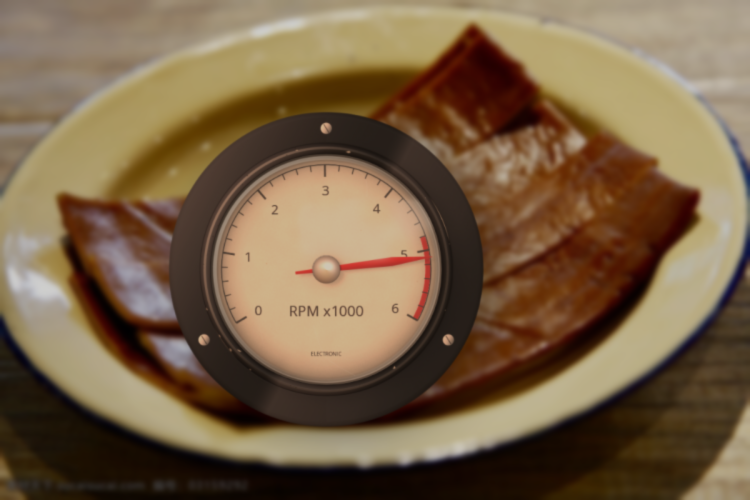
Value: 5100 rpm
